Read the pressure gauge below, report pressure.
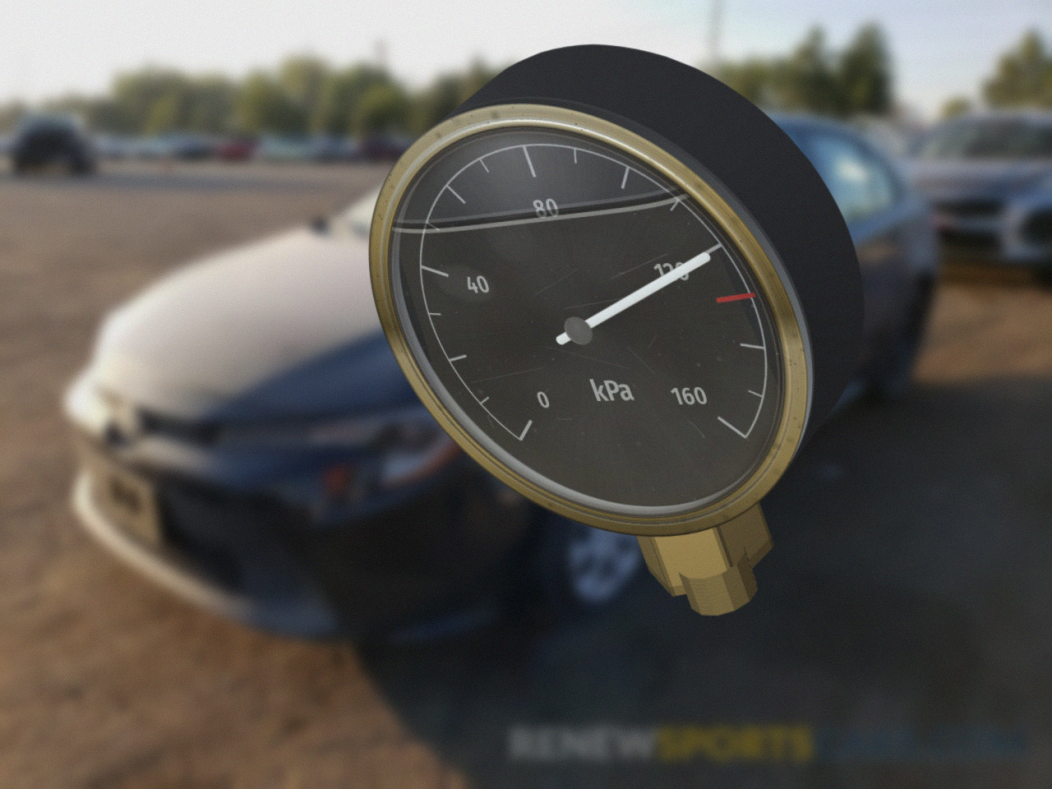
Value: 120 kPa
